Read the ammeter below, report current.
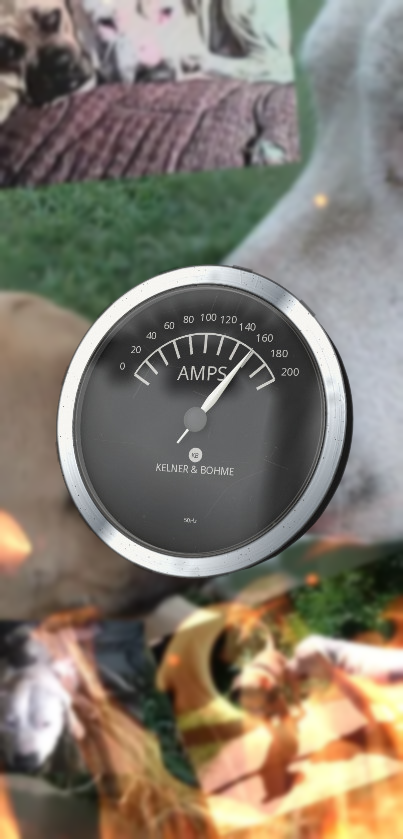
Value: 160 A
